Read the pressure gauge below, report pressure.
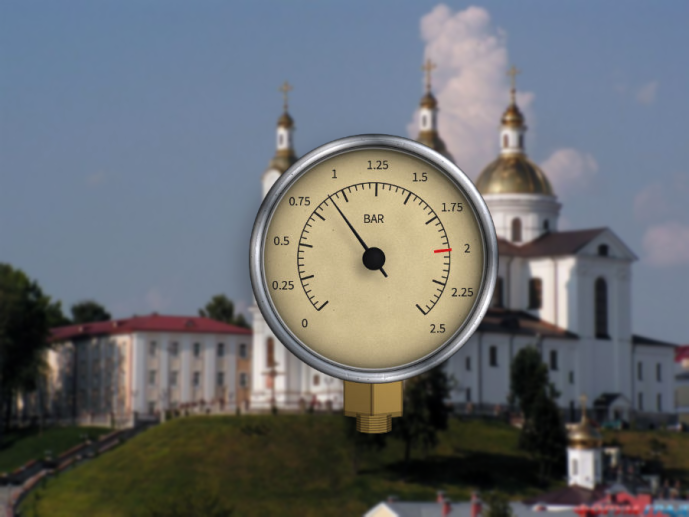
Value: 0.9 bar
